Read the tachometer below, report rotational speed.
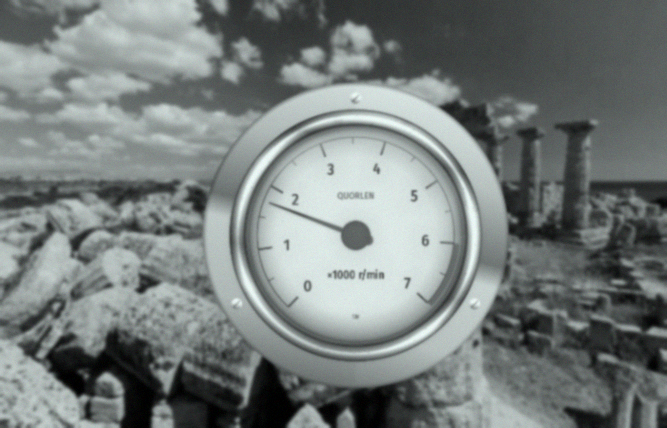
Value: 1750 rpm
